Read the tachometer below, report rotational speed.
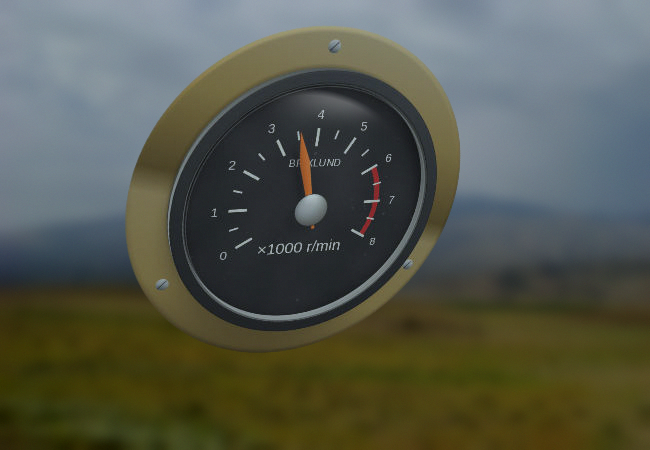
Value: 3500 rpm
